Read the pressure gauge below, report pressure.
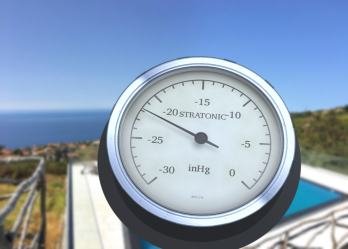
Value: -22 inHg
